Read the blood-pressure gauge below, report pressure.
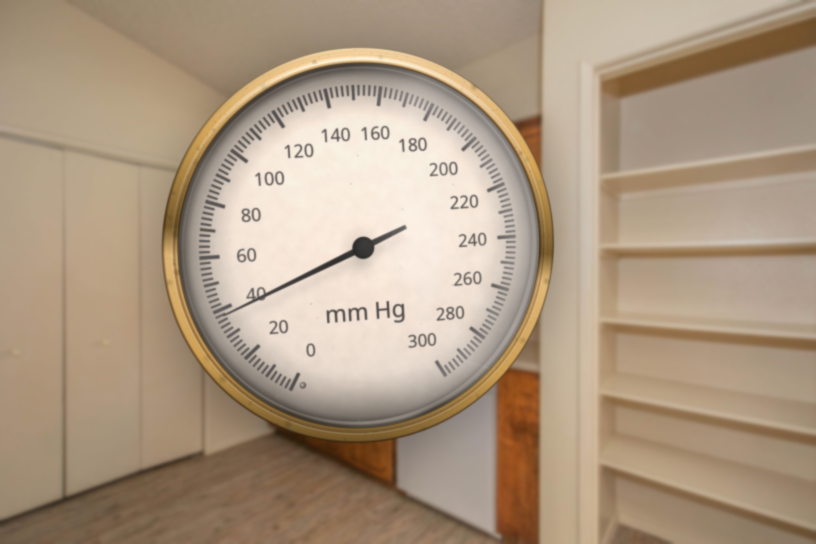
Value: 38 mmHg
